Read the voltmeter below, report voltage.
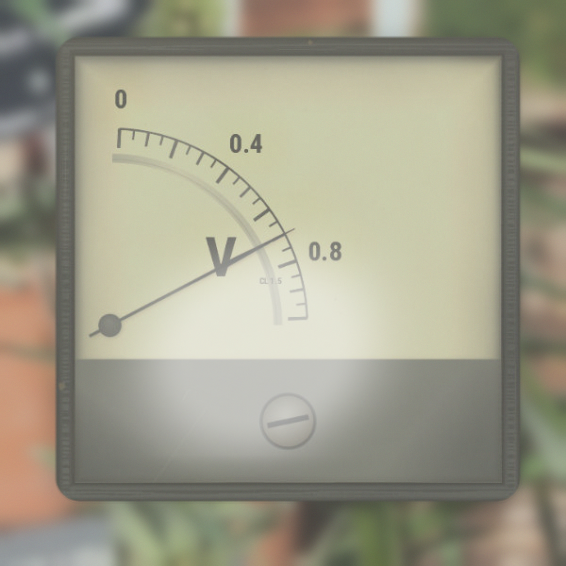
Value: 0.7 V
